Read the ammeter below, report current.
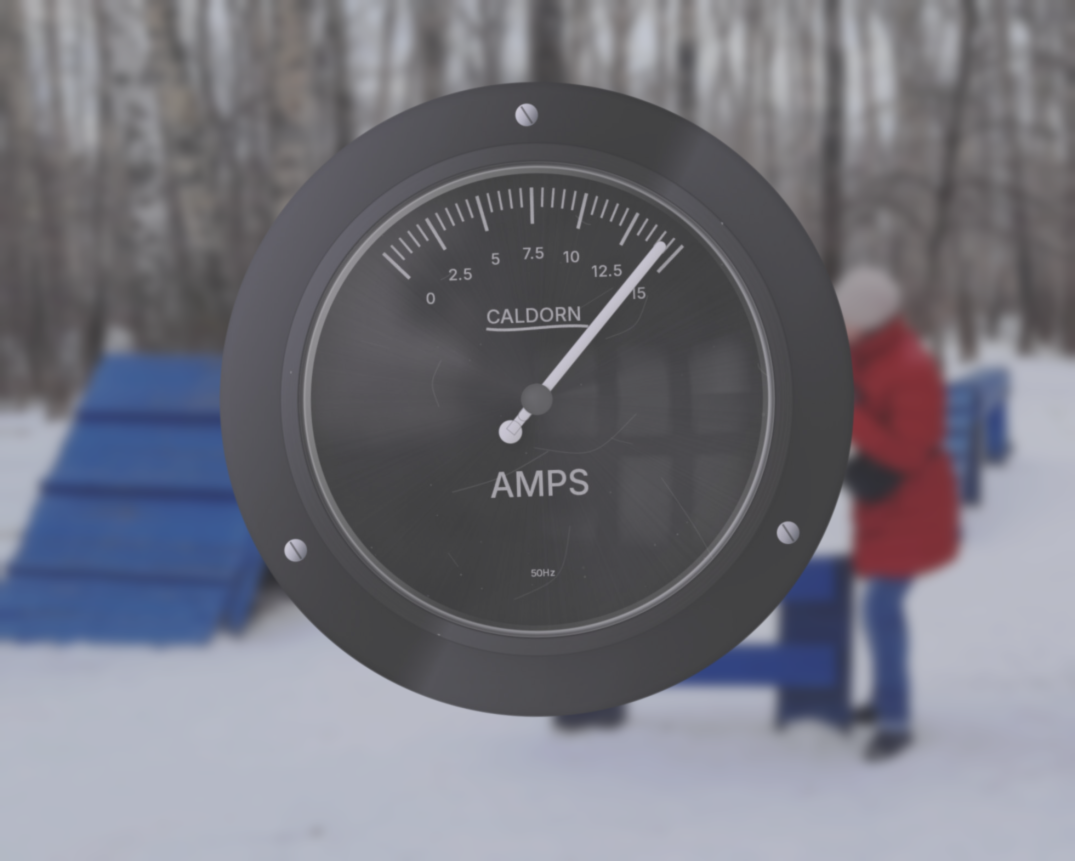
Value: 14.25 A
